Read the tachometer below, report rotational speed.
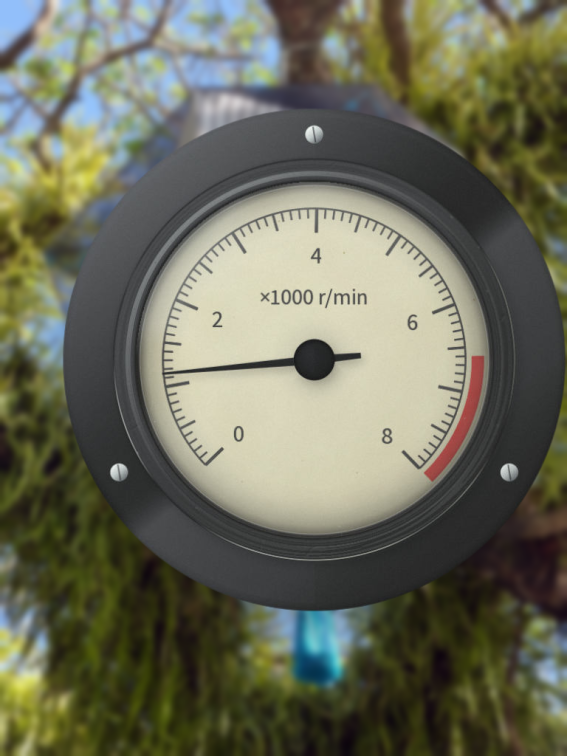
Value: 1150 rpm
